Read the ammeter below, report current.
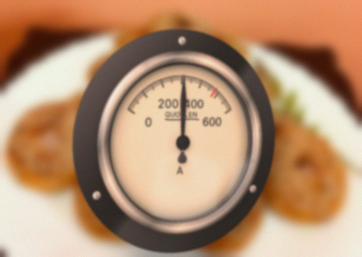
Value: 300 A
